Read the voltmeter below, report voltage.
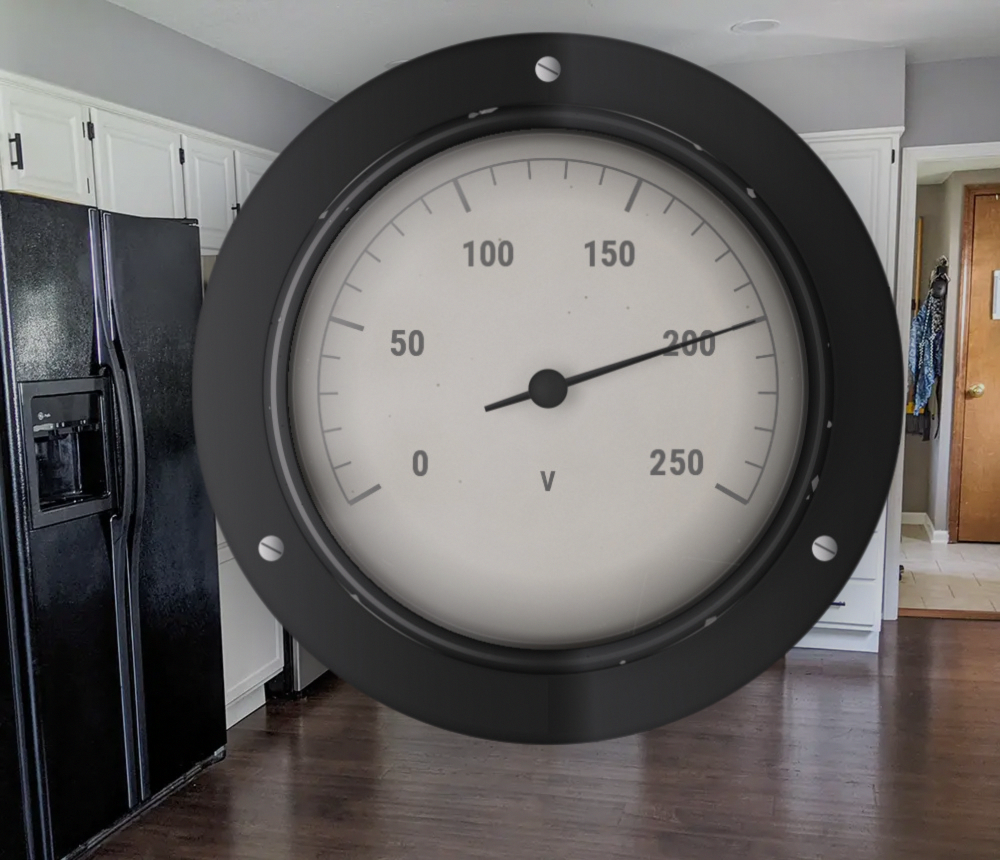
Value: 200 V
